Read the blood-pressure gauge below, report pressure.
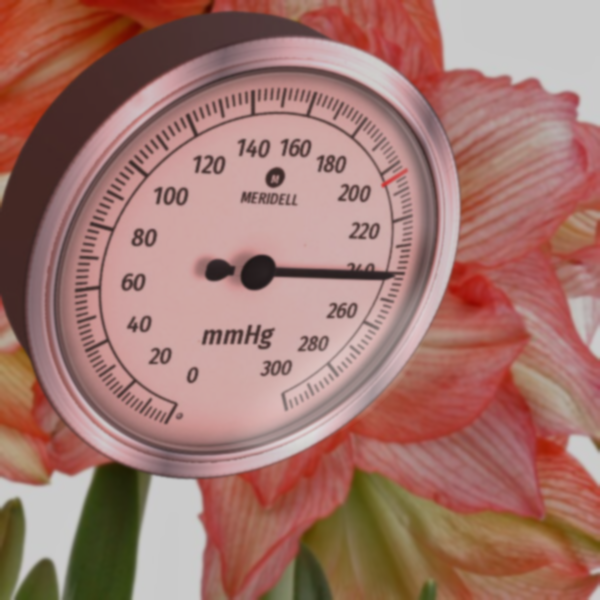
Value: 240 mmHg
